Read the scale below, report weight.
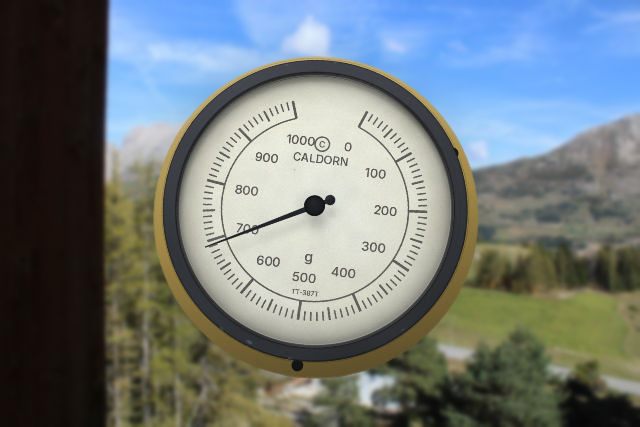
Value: 690 g
